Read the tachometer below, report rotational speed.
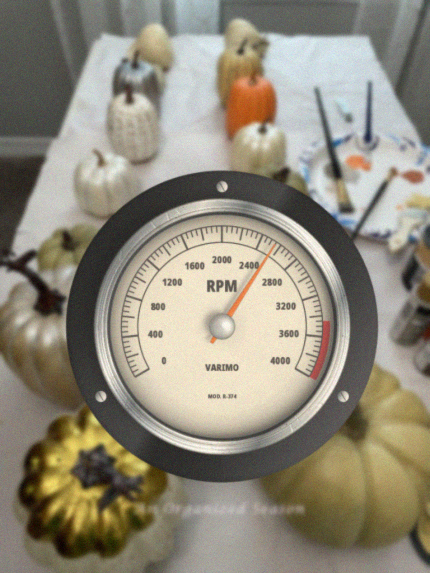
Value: 2550 rpm
